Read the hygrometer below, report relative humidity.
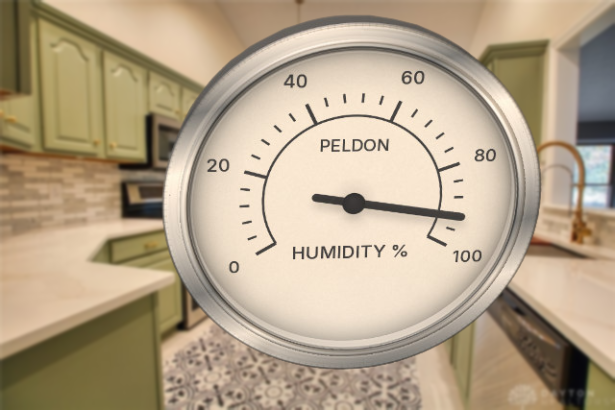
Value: 92 %
